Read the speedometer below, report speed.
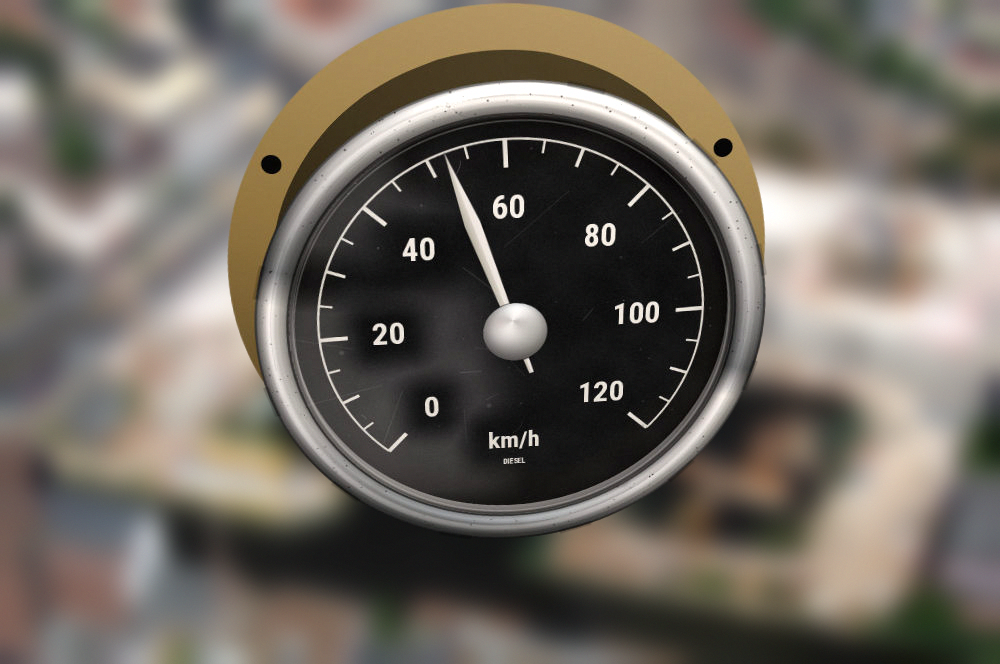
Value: 52.5 km/h
